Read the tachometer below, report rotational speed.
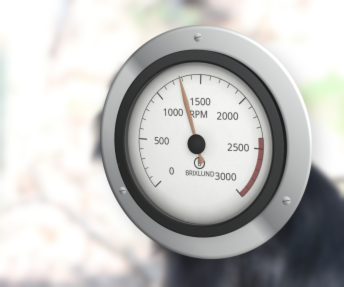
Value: 1300 rpm
